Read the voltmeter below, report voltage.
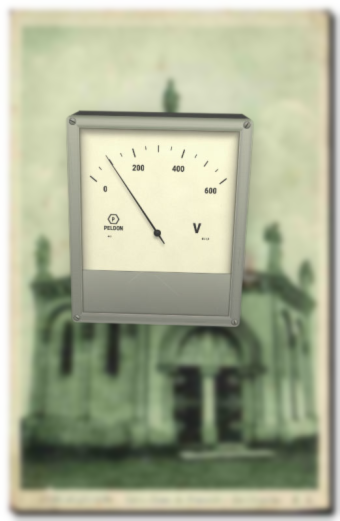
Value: 100 V
